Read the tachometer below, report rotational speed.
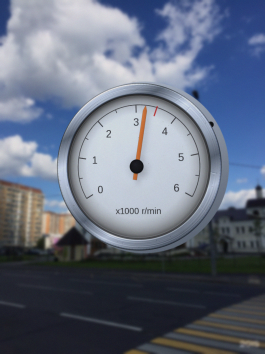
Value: 3250 rpm
